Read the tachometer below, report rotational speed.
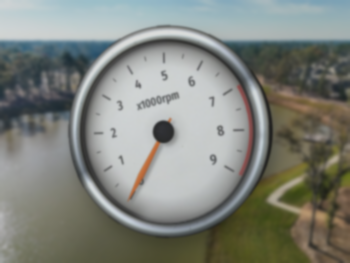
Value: 0 rpm
